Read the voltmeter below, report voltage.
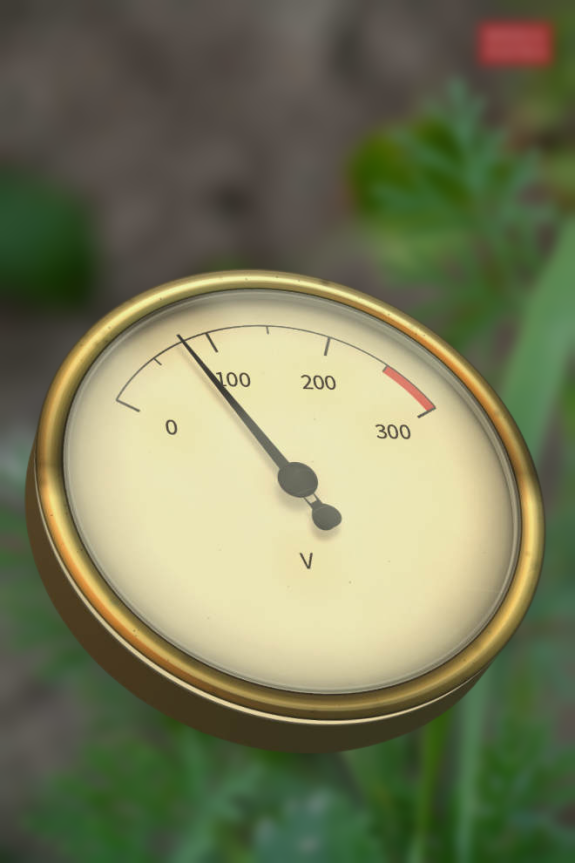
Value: 75 V
